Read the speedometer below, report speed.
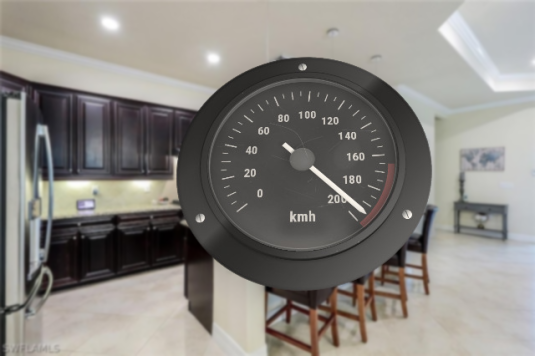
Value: 195 km/h
